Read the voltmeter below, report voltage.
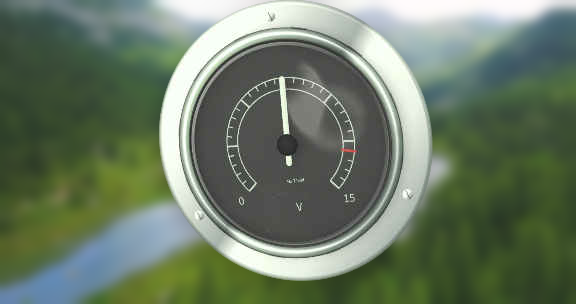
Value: 7.5 V
